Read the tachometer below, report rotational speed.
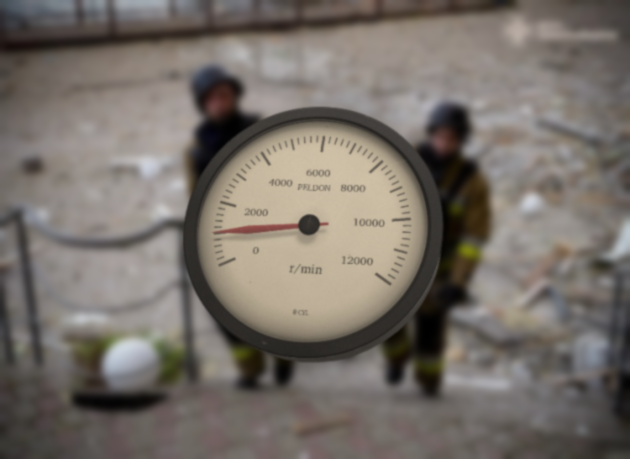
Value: 1000 rpm
